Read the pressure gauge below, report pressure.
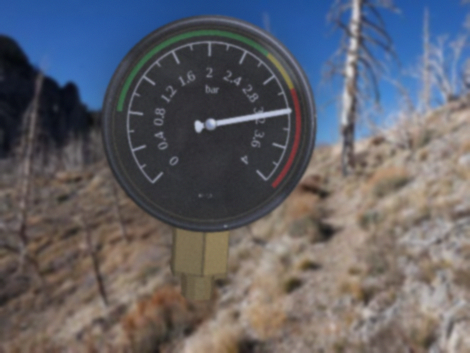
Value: 3.2 bar
